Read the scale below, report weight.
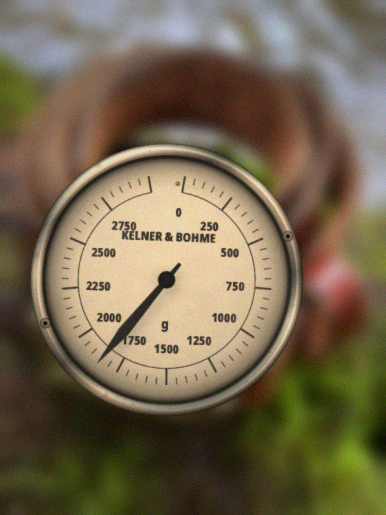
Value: 1850 g
